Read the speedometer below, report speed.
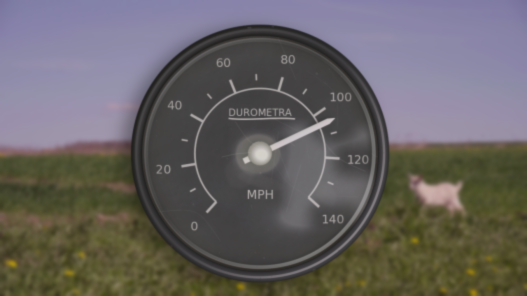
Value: 105 mph
